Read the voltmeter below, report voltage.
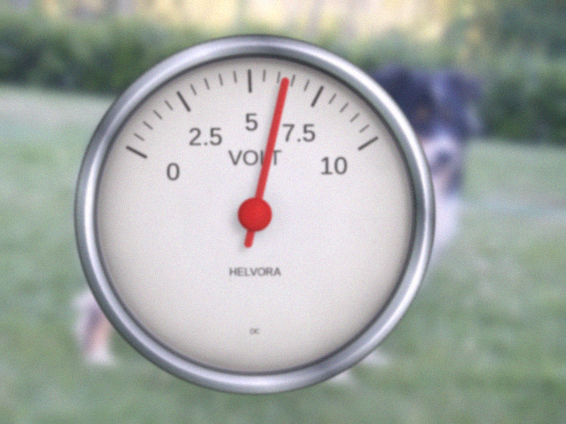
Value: 6.25 V
